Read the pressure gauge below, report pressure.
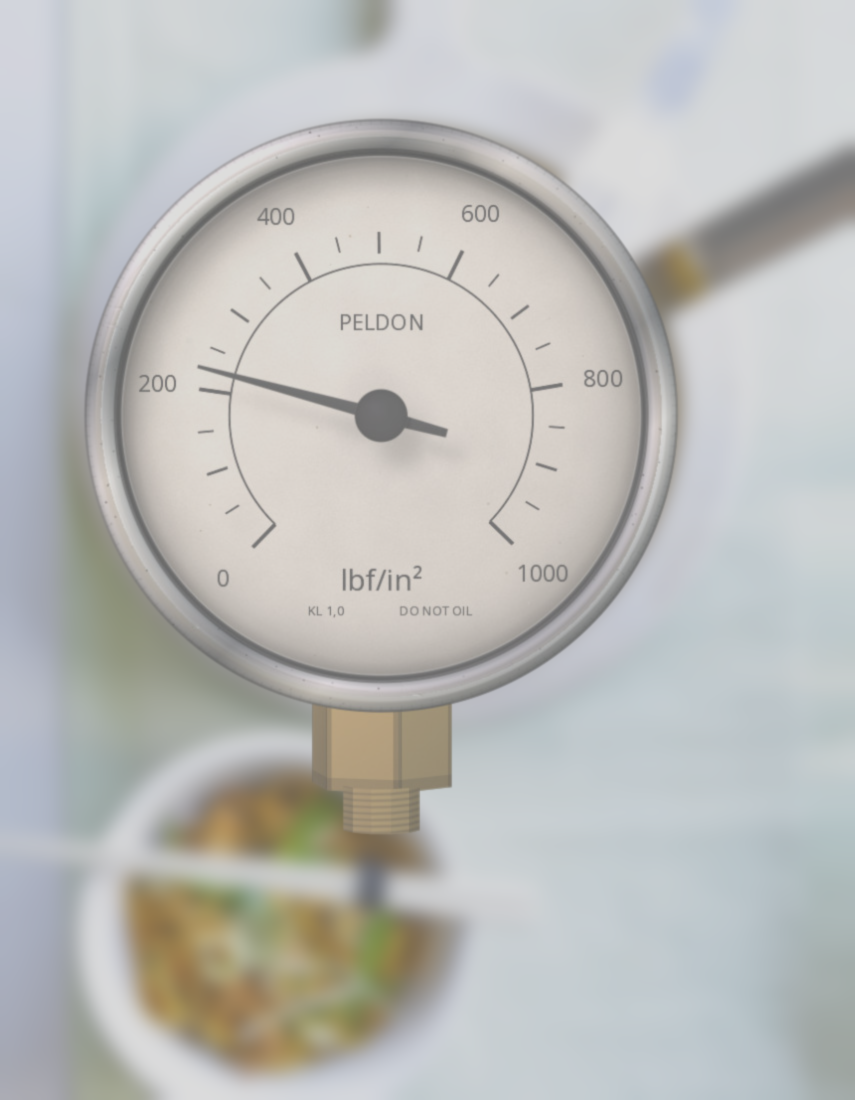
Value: 225 psi
